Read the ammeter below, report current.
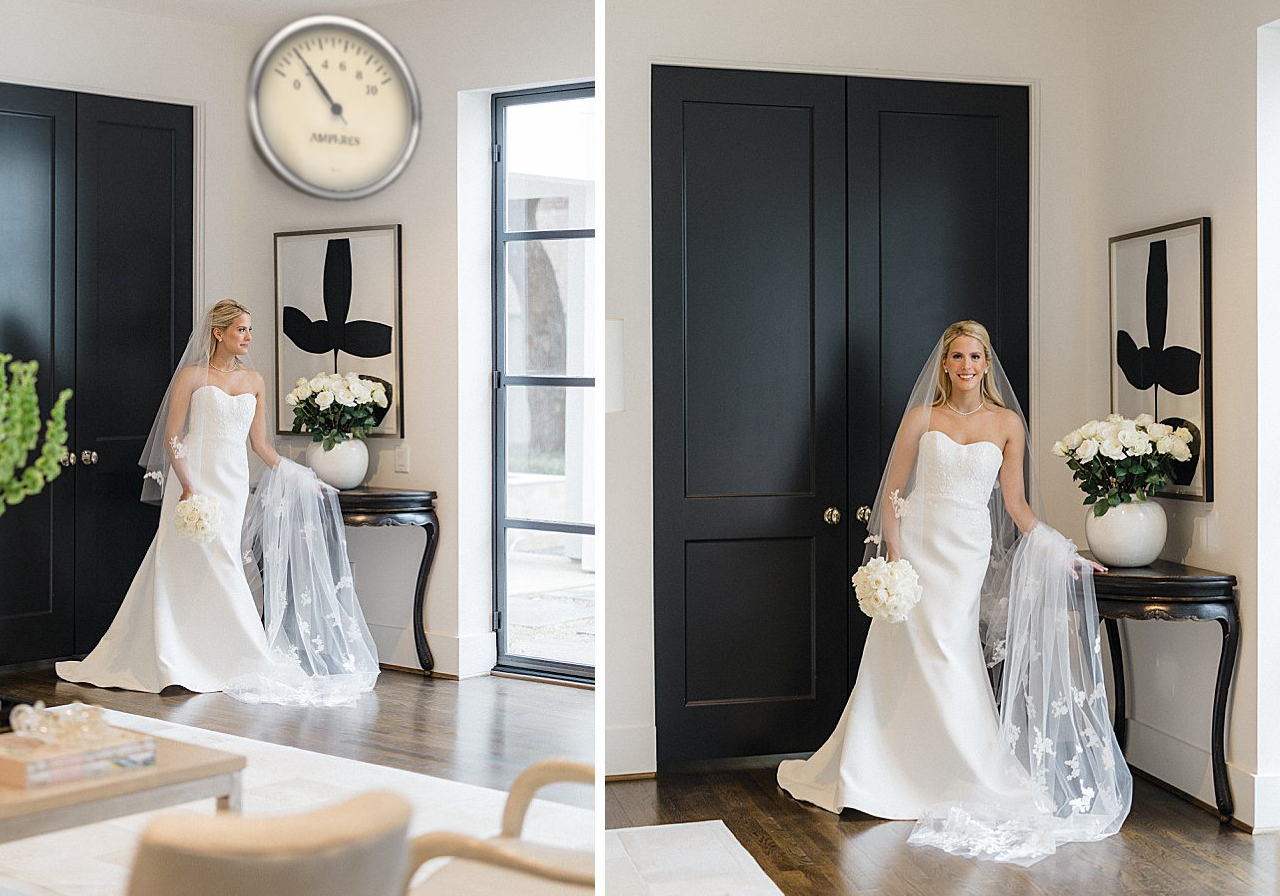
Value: 2 A
